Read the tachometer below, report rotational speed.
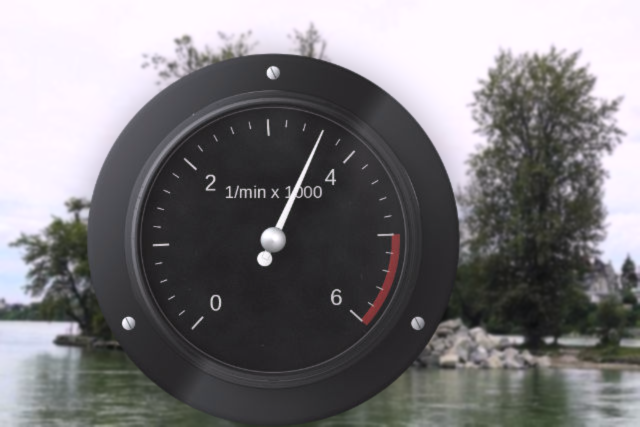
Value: 3600 rpm
